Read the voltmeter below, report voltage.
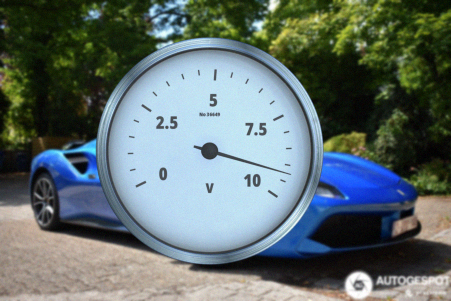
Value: 9.25 V
